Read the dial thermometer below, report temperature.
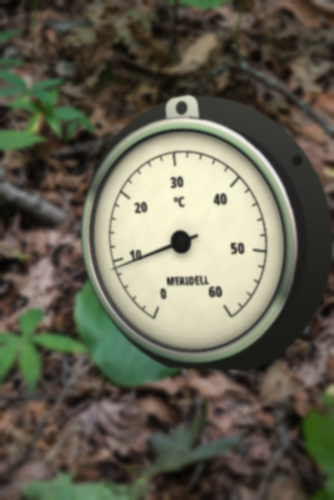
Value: 9 °C
